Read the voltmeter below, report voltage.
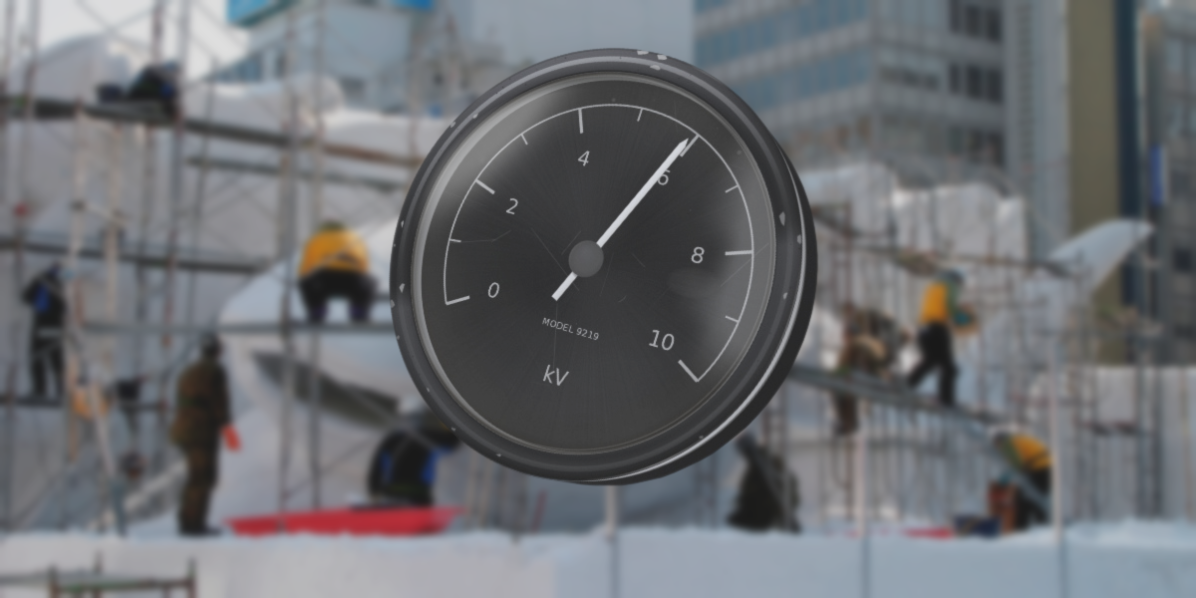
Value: 6 kV
